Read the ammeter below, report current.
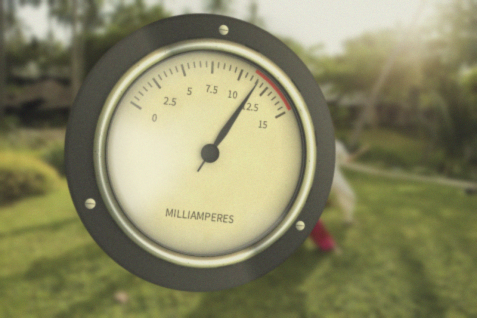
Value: 11.5 mA
